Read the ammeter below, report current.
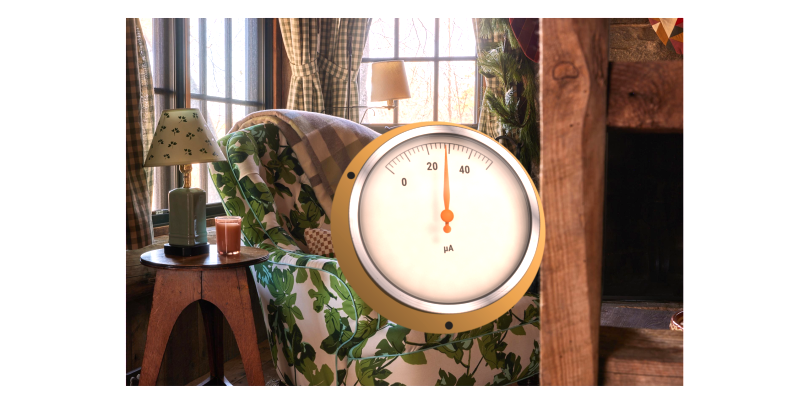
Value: 28 µA
